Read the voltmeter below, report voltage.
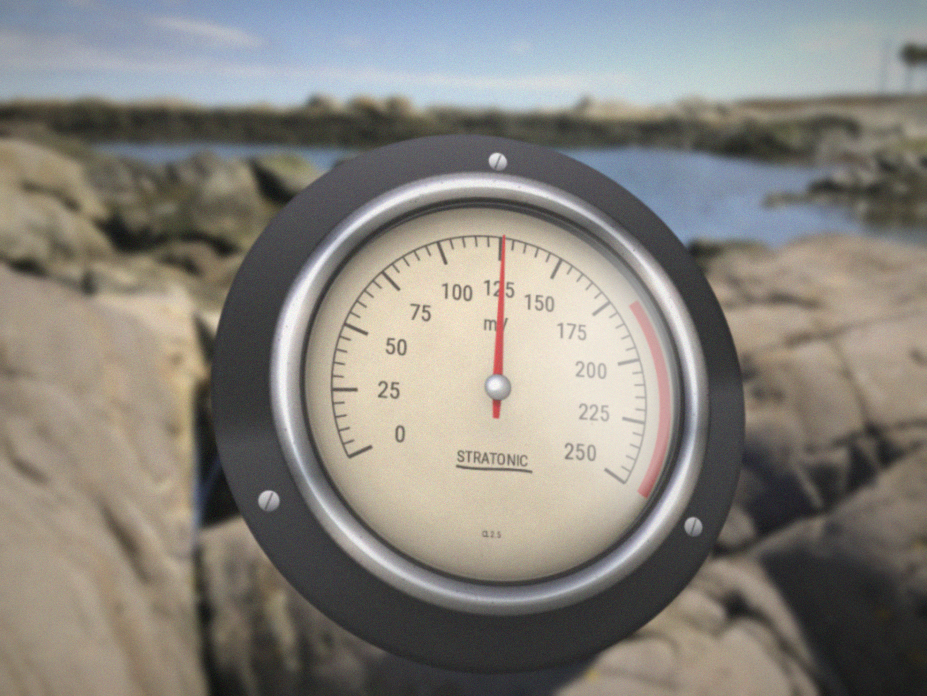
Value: 125 mV
